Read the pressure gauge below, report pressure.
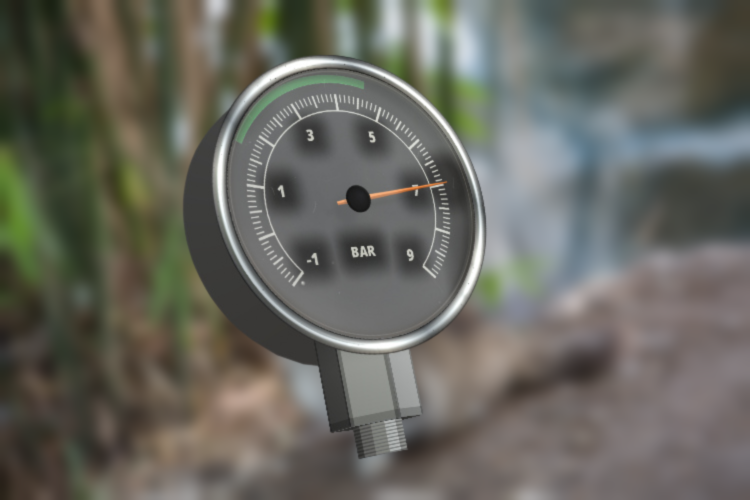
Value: 7 bar
